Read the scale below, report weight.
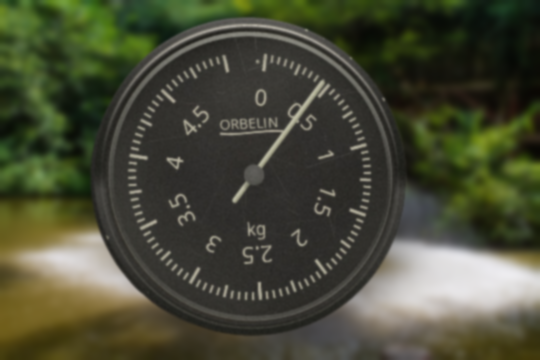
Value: 0.45 kg
